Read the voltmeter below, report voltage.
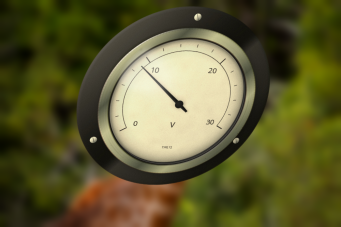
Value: 9 V
